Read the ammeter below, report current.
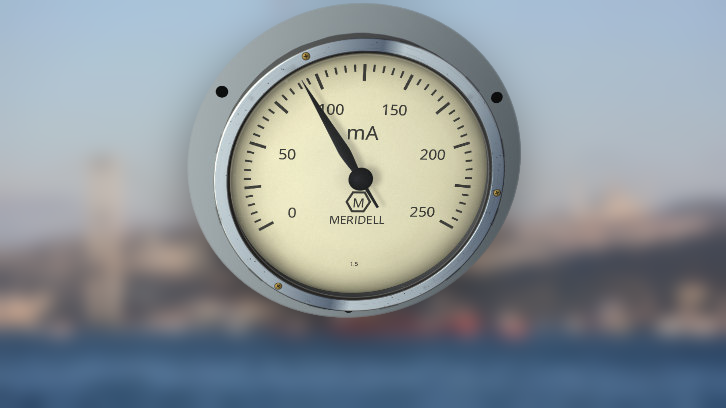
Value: 92.5 mA
